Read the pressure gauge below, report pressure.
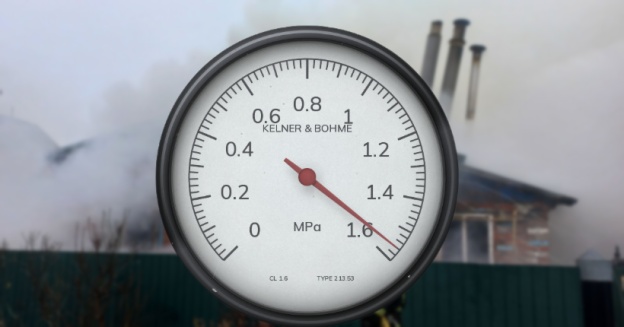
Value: 1.56 MPa
